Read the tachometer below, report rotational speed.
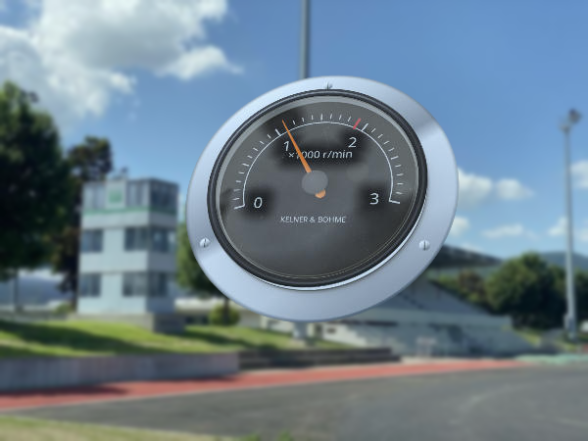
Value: 1100 rpm
